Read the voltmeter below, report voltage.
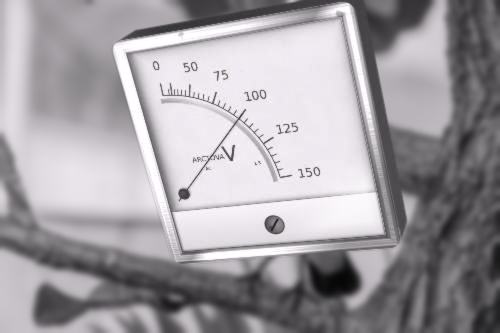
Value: 100 V
